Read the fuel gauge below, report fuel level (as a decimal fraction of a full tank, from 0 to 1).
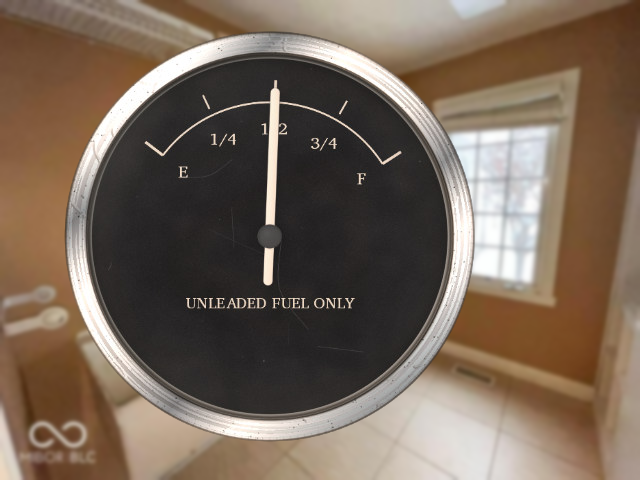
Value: 0.5
